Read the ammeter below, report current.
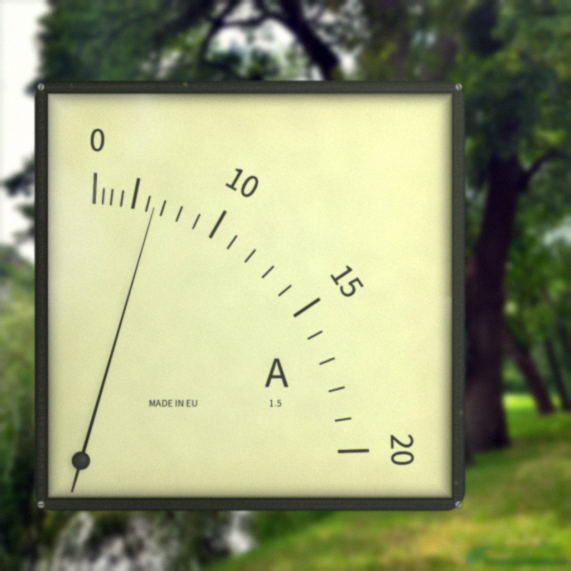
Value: 6.5 A
